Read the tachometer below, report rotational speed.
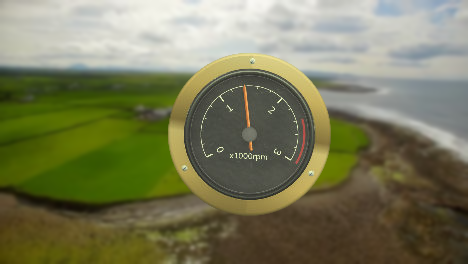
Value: 1400 rpm
